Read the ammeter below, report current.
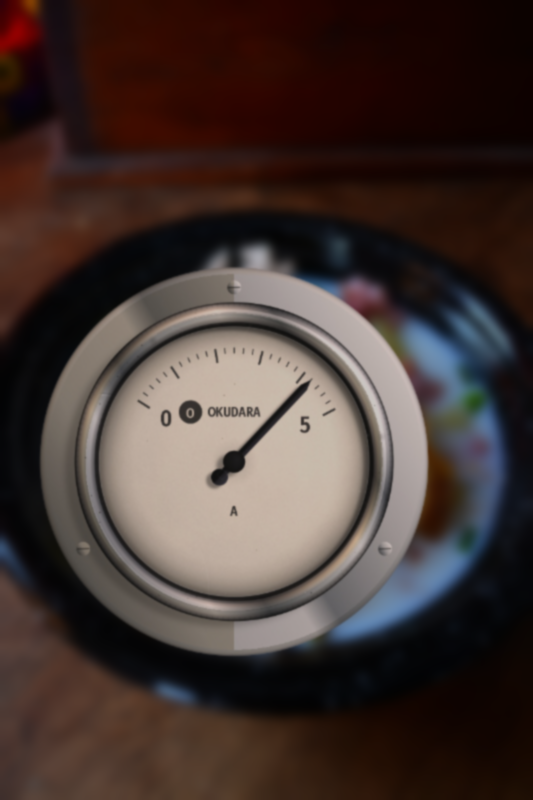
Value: 4.2 A
